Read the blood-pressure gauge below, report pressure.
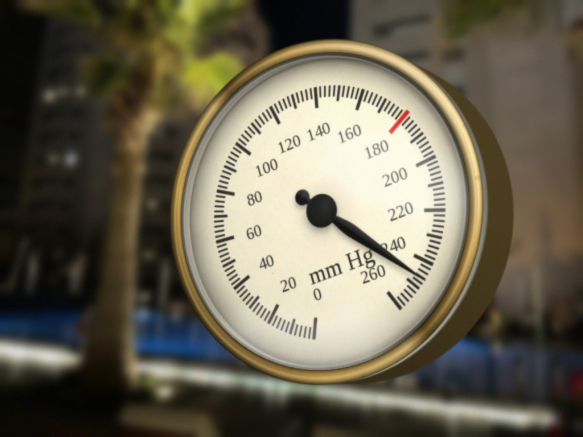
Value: 246 mmHg
